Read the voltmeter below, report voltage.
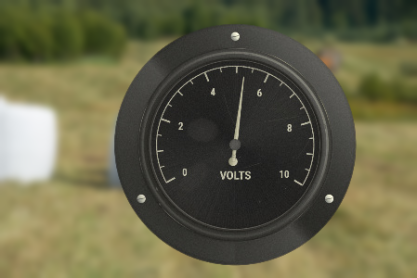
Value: 5.25 V
